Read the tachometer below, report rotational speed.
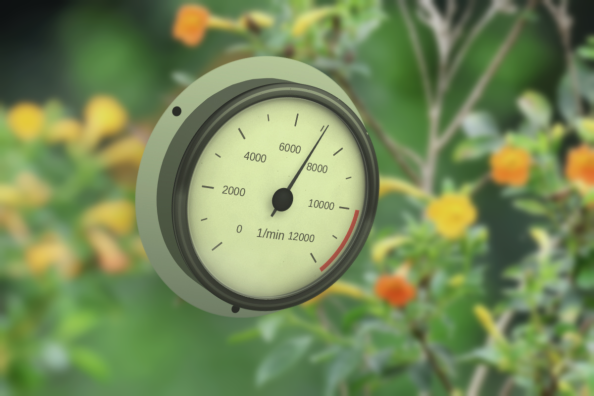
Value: 7000 rpm
